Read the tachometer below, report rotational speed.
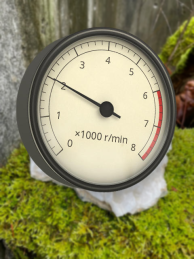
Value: 2000 rpm
